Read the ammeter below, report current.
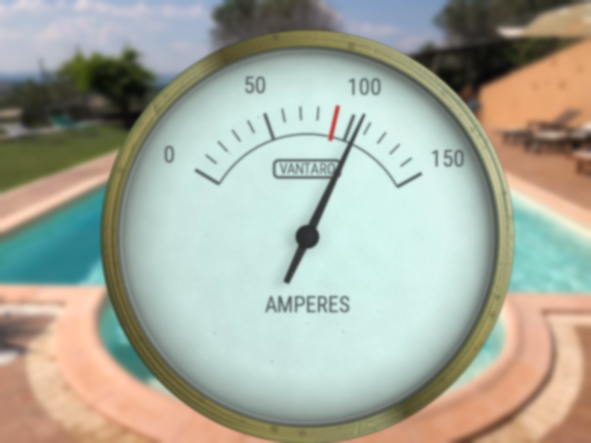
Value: 105 A
